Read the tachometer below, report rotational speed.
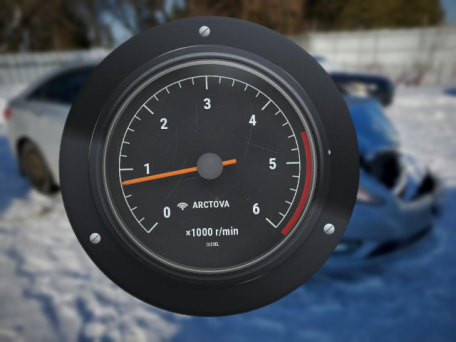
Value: 800 rpm
